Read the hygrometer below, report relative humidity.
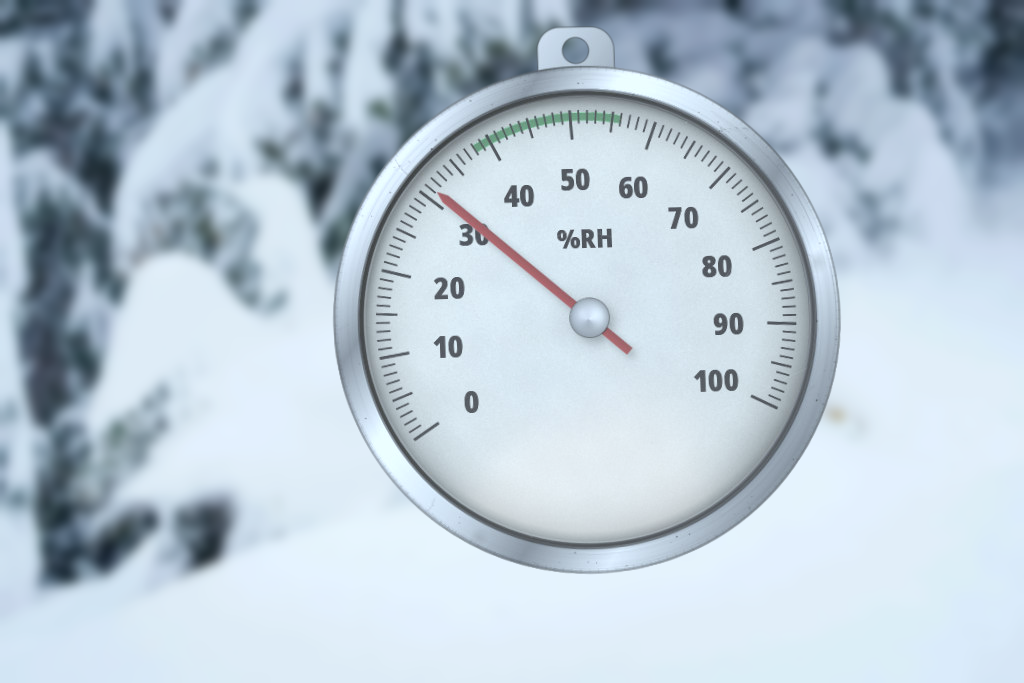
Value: 31 %
